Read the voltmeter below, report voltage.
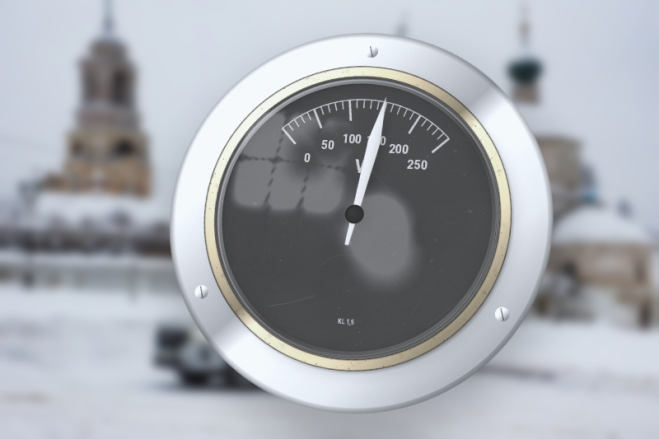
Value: 150 V
